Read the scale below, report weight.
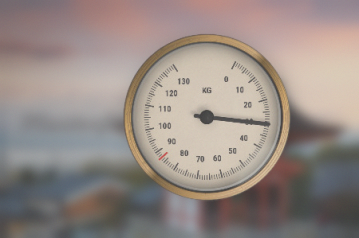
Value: 30 kg
